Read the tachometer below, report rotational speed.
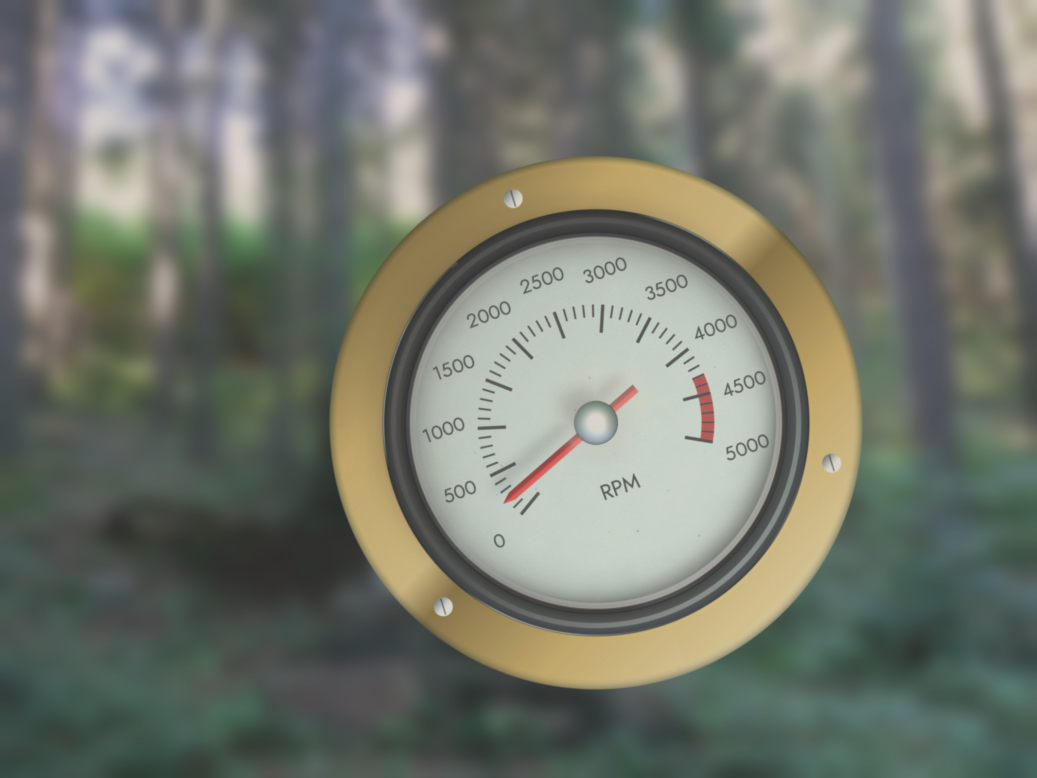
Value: 200 rpm
